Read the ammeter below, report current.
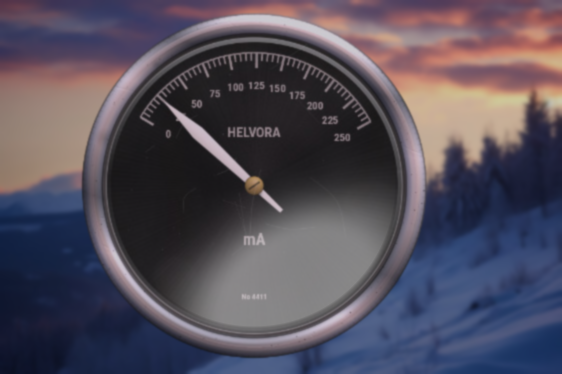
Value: 25 mA
